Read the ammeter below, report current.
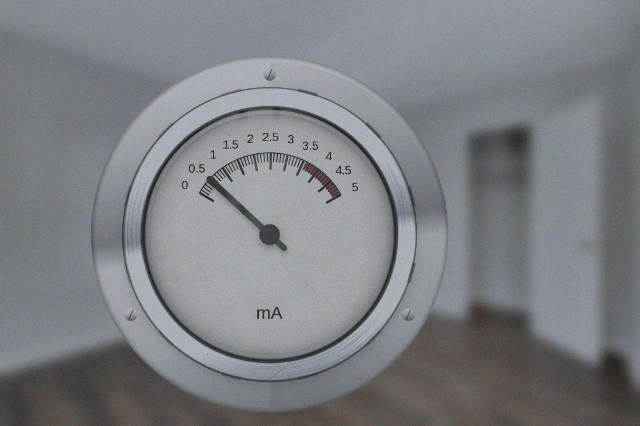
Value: 0.5 mA
